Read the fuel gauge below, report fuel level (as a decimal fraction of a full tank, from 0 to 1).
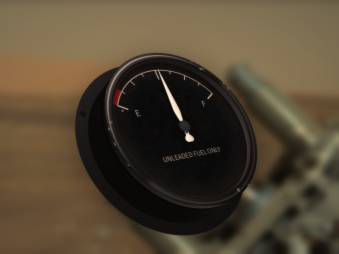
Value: 0.5
